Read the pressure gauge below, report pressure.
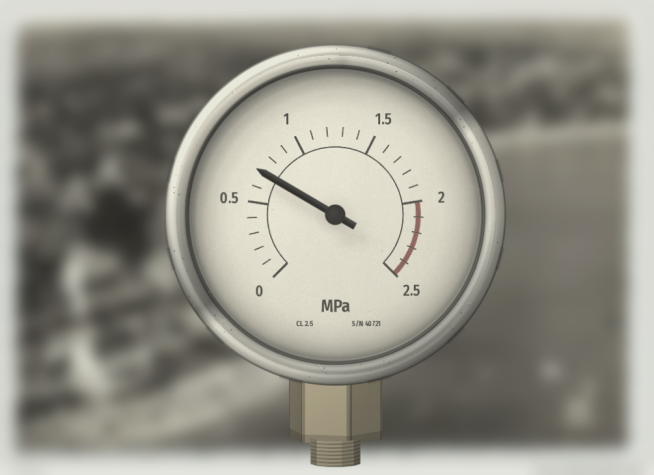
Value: 0.7 MPa
